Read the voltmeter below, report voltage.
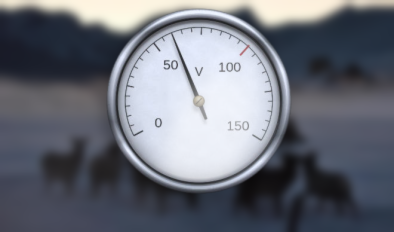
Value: 60 V
